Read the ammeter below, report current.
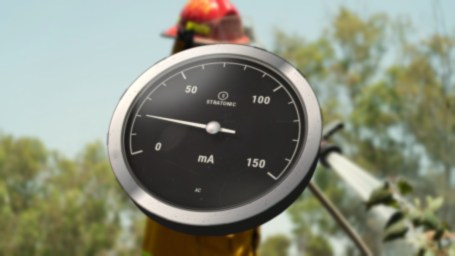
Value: 20 mA
